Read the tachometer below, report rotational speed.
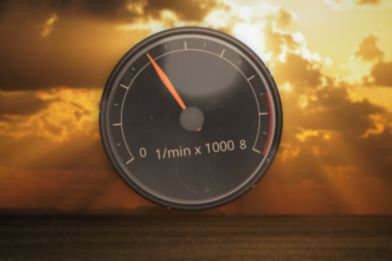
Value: 3000 rpm
